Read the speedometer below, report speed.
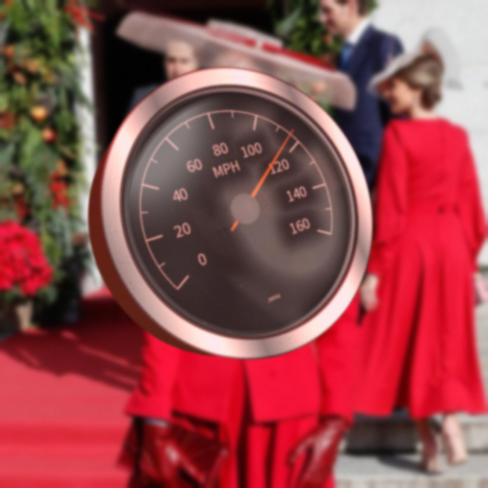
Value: 115 mph
